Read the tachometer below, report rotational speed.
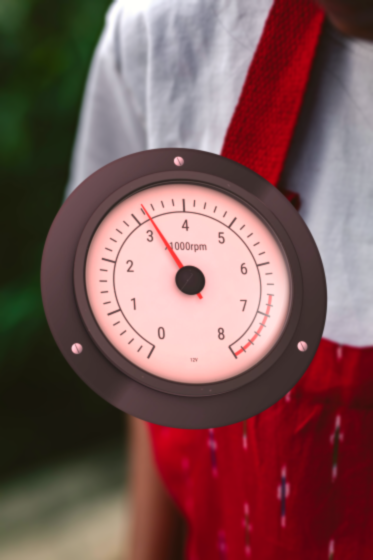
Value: 3200 rpm
